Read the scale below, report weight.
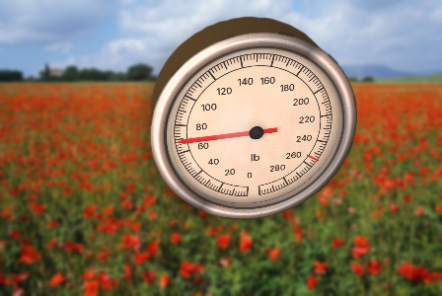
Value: 70 lb
